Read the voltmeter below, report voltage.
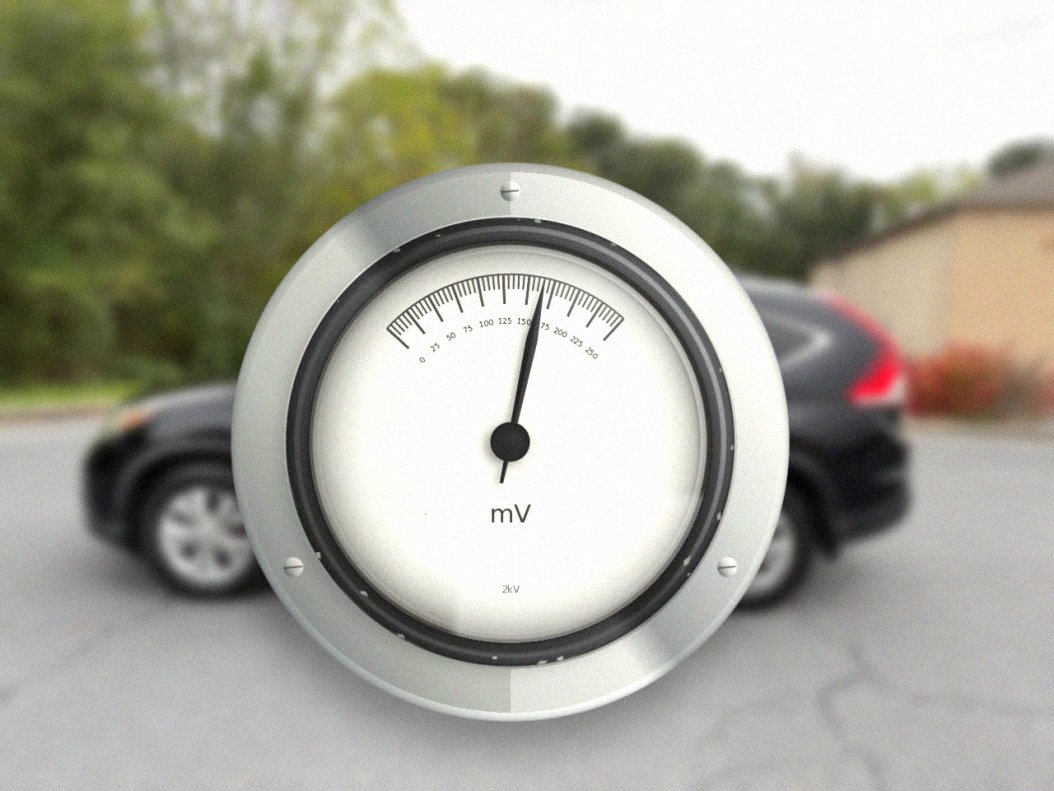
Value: 165 mV
